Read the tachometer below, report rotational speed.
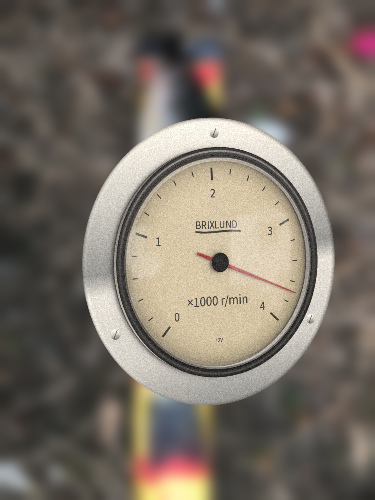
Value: 3700 rpm
